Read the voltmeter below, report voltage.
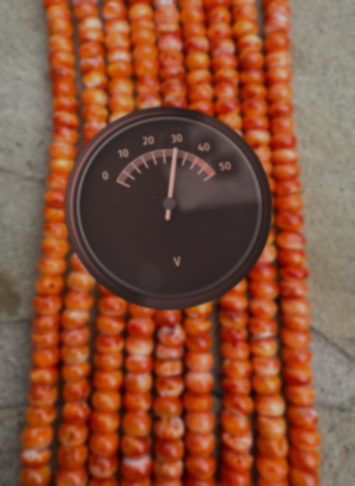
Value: 30 V
